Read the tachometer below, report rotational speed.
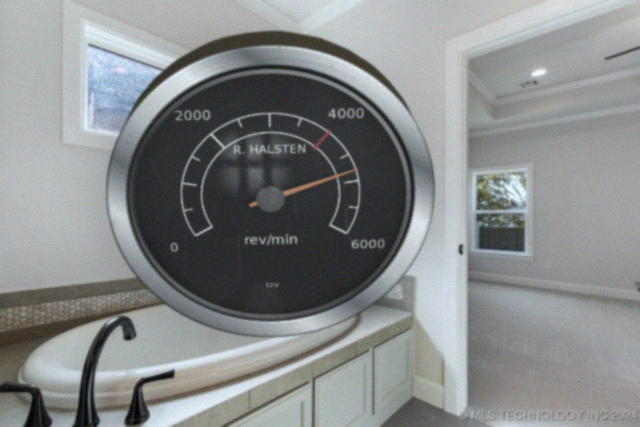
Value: 4750 rpm
